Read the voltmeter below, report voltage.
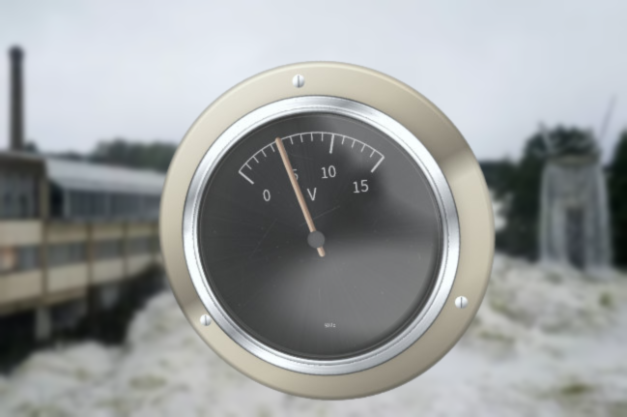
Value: 5 V
